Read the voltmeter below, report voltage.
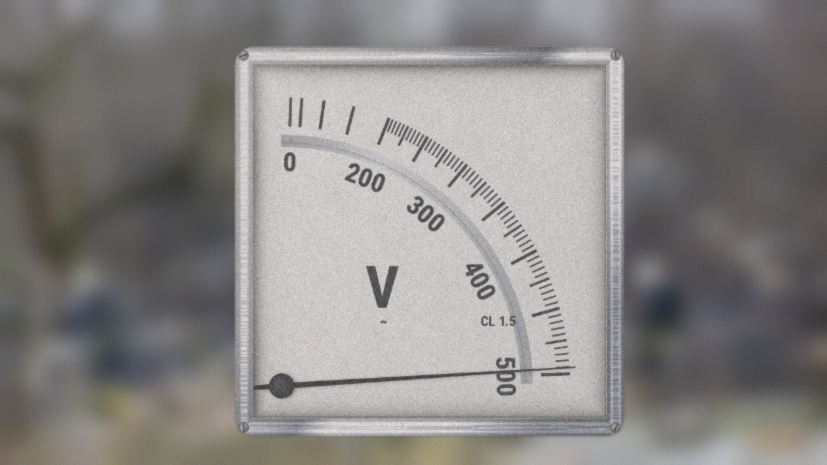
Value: 495 V
